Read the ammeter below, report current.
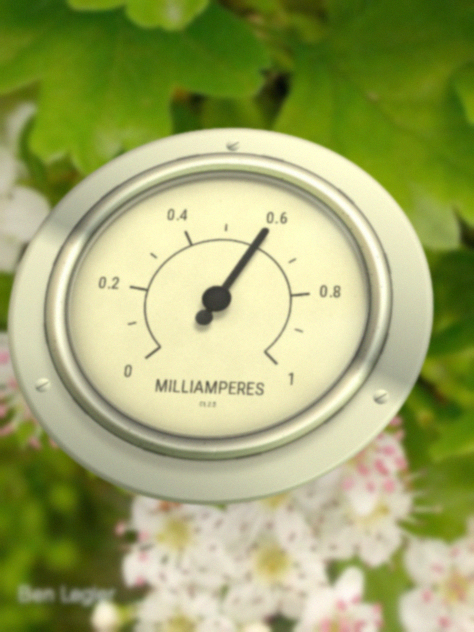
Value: 0.6 mA
